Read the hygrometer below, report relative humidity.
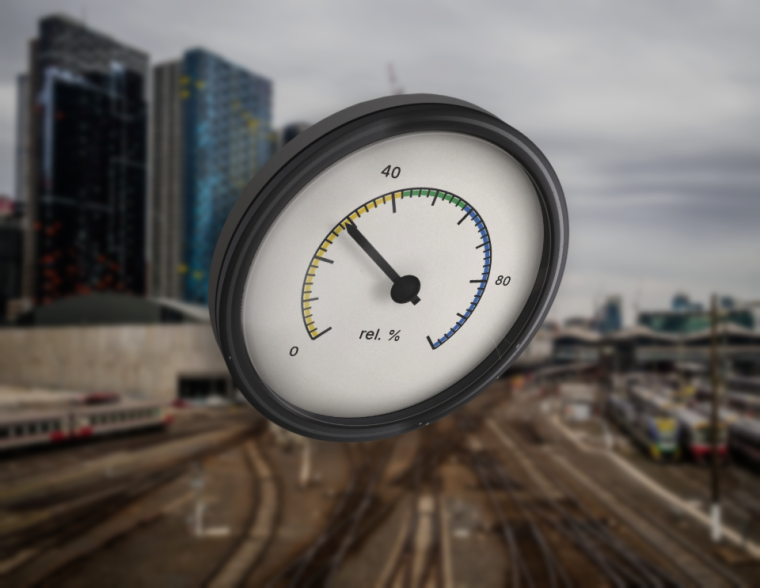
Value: 29 %
